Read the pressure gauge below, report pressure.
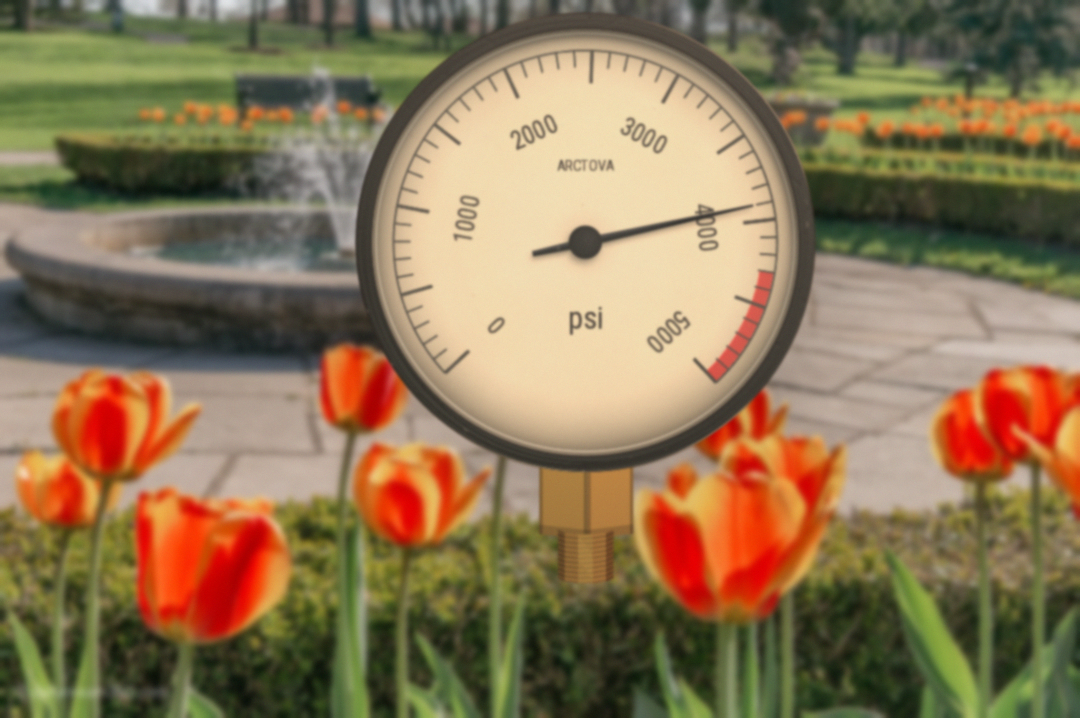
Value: 3900 psi
